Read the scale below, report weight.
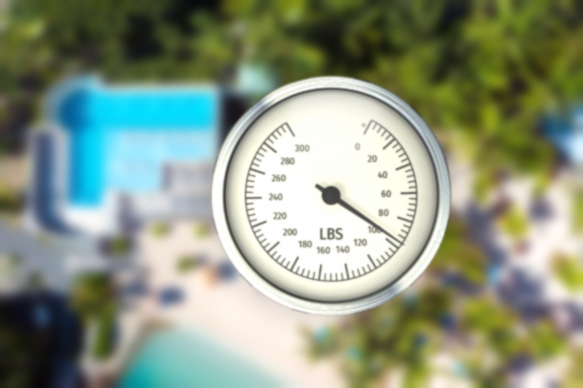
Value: 96 lb
